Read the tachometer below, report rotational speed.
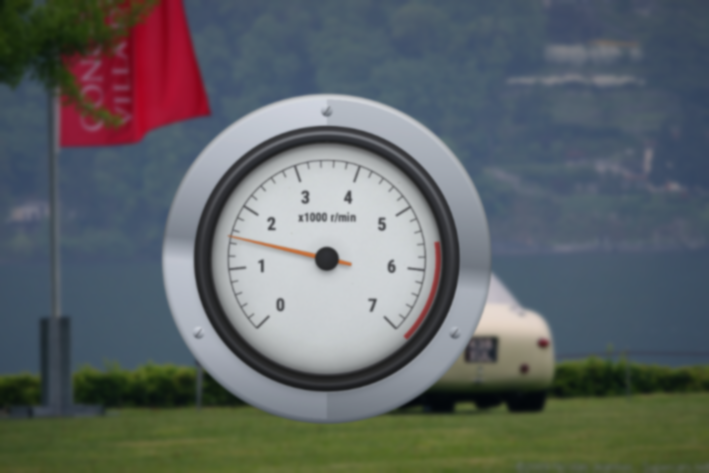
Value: 1500 rpm
